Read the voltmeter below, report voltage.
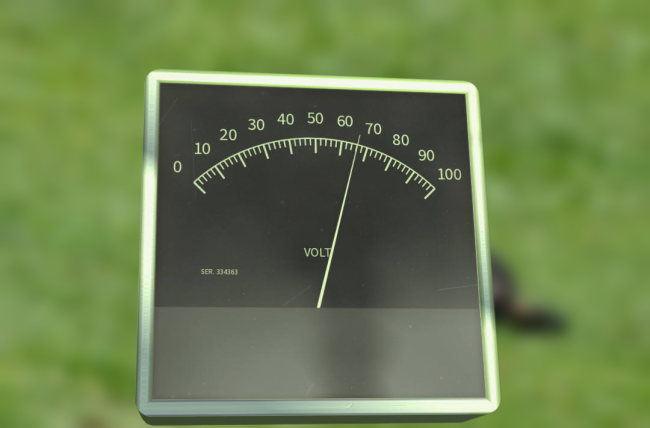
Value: 66 V
